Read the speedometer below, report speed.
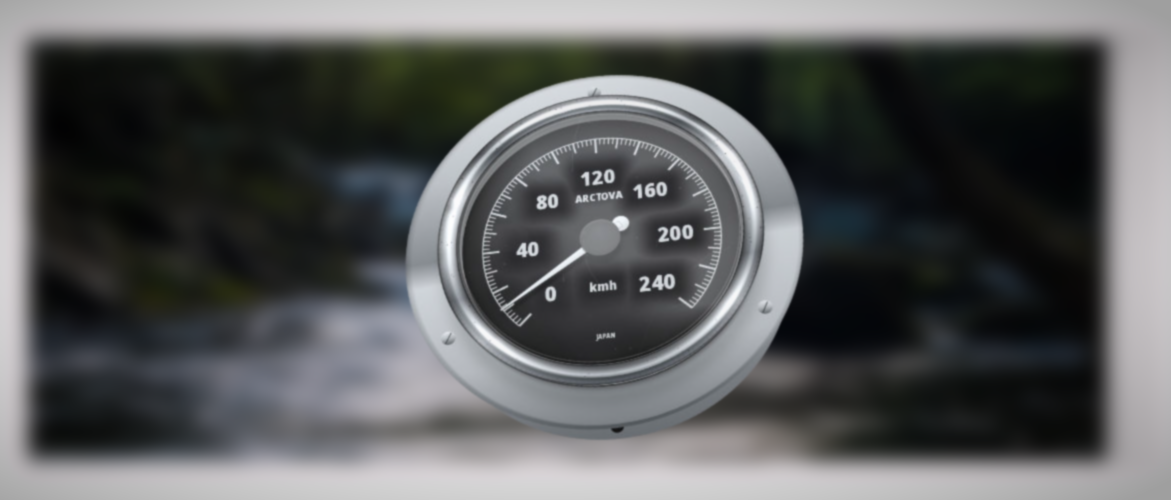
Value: 10 km/h
